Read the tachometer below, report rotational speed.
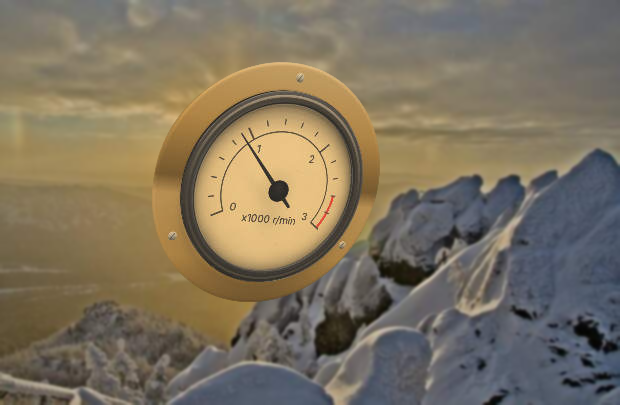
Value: 900 rpm
